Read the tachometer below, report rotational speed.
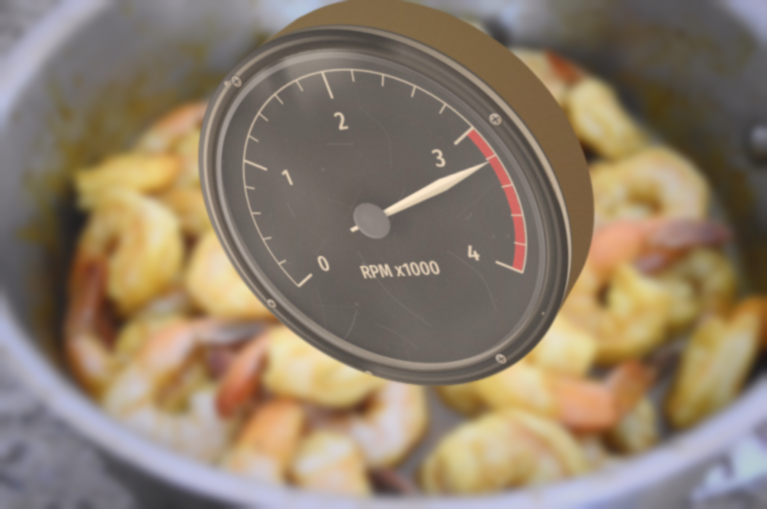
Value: 3200 rpm
